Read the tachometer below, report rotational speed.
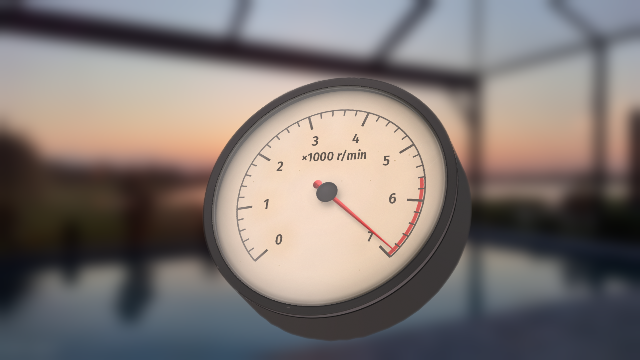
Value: 6900 rpm
